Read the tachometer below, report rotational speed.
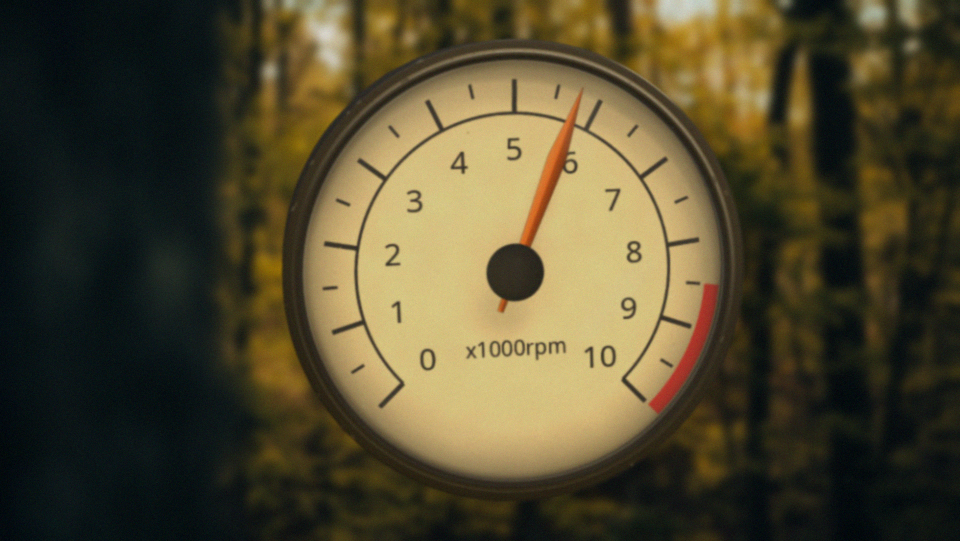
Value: 5750 rpm
